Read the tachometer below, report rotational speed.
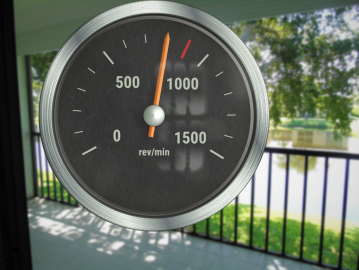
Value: 800 rpm
